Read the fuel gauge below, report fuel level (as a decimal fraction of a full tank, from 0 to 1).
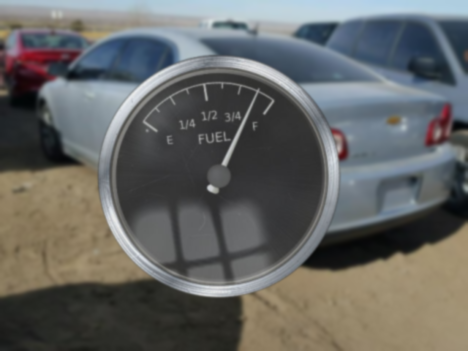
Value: 0.875
